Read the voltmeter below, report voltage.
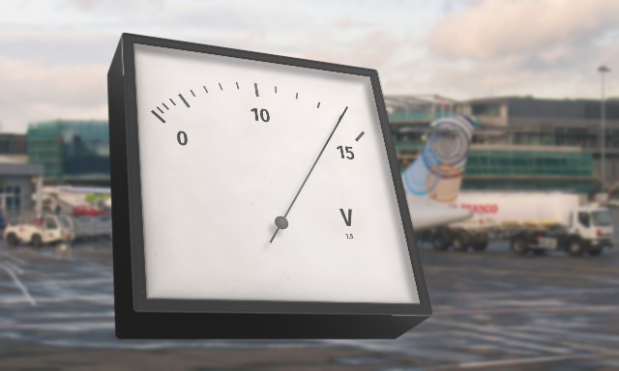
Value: 14 V
